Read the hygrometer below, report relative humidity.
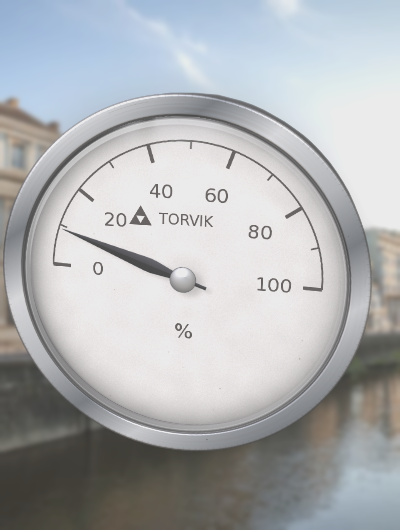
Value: 10 %
